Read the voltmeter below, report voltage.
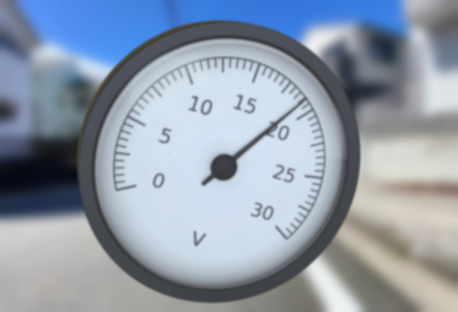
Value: 19 V
